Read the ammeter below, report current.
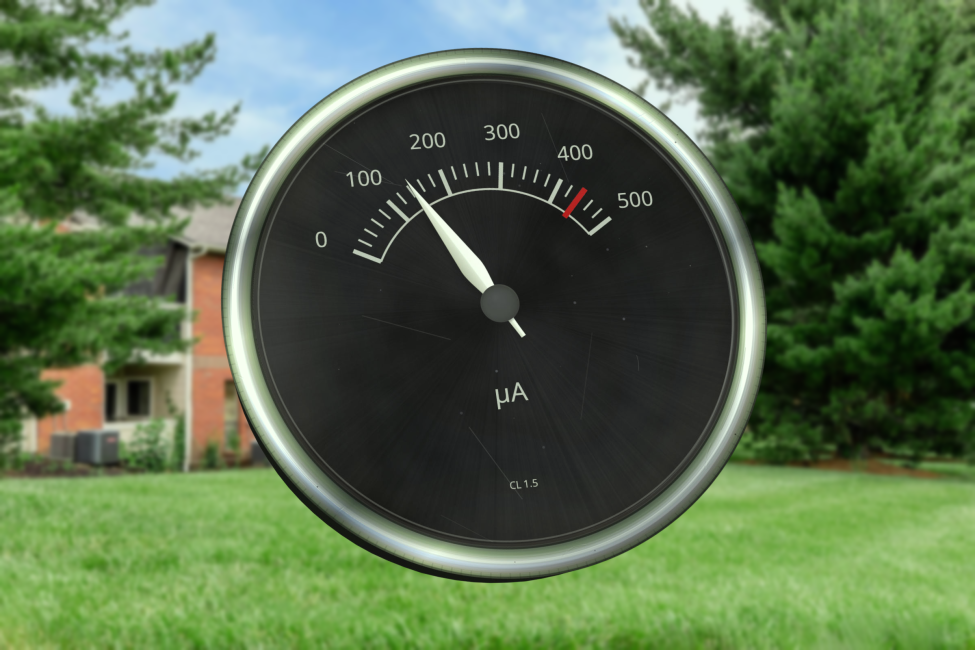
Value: 140 µA
